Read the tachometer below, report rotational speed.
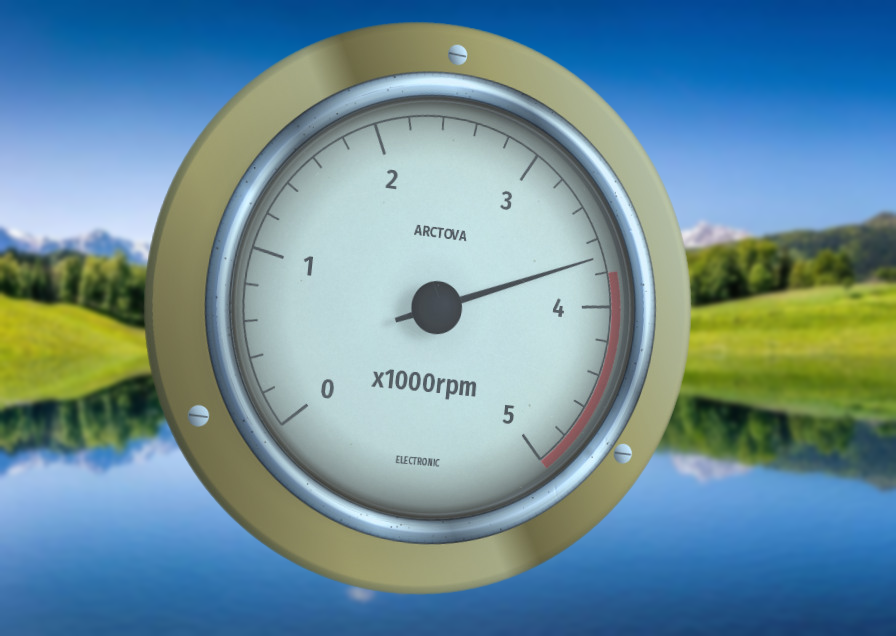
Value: 3700 rpm
